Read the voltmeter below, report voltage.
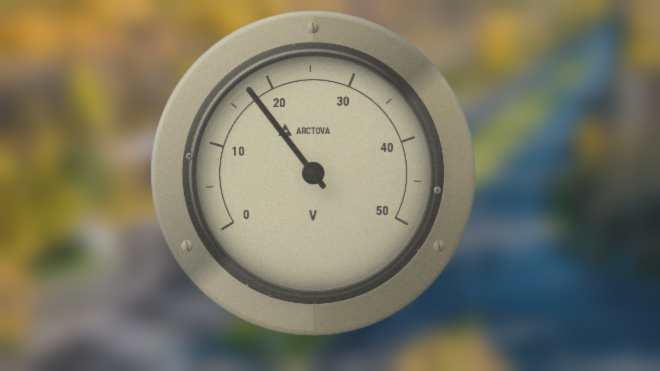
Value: 17.5 V
